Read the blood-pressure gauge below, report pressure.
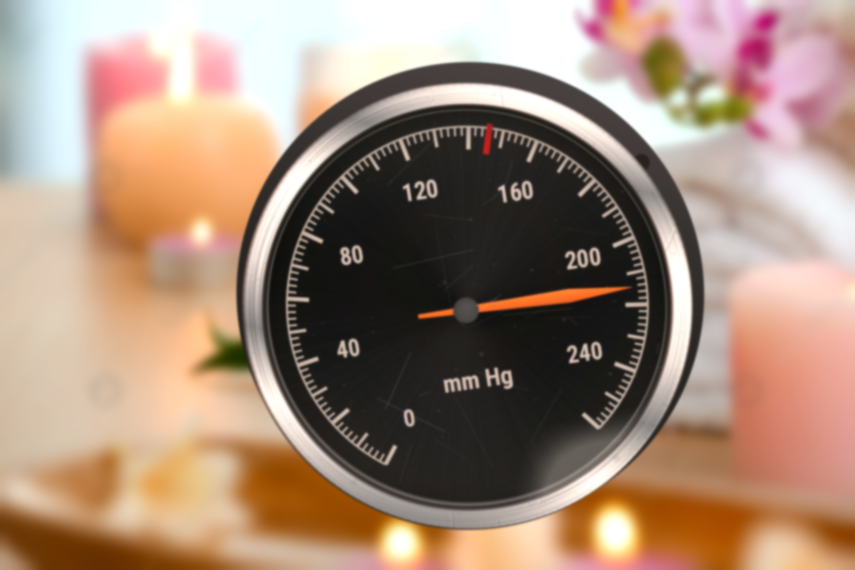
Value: 214 mmHg
